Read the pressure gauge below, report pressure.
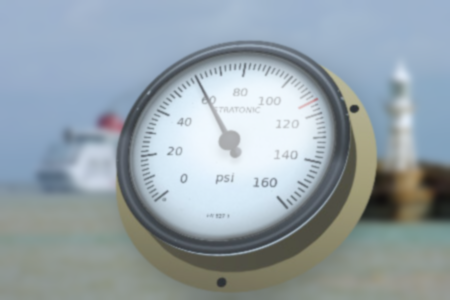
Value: 60 psi
